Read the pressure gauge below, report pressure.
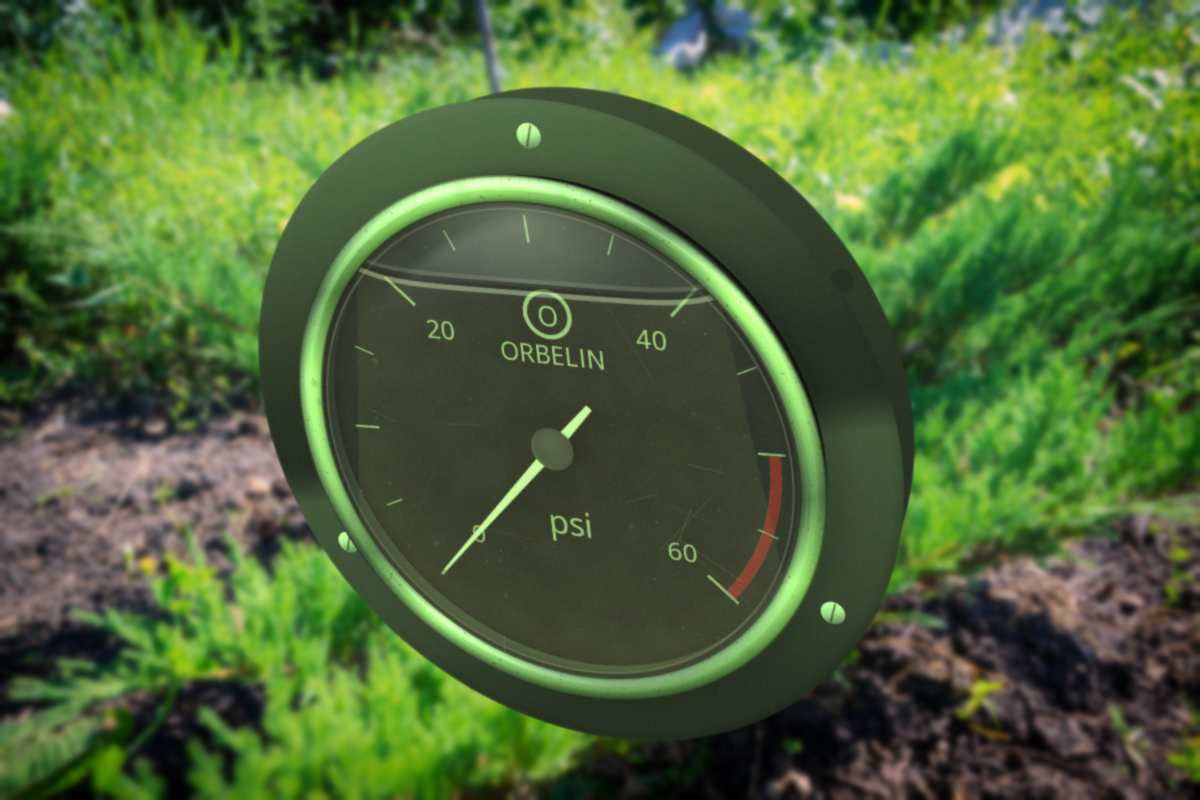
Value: 0 psi
